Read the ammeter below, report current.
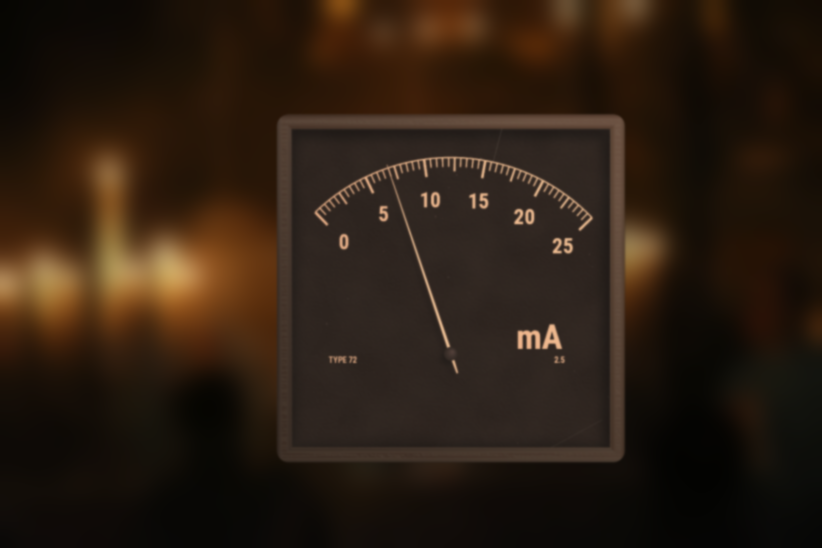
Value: 7 mA
